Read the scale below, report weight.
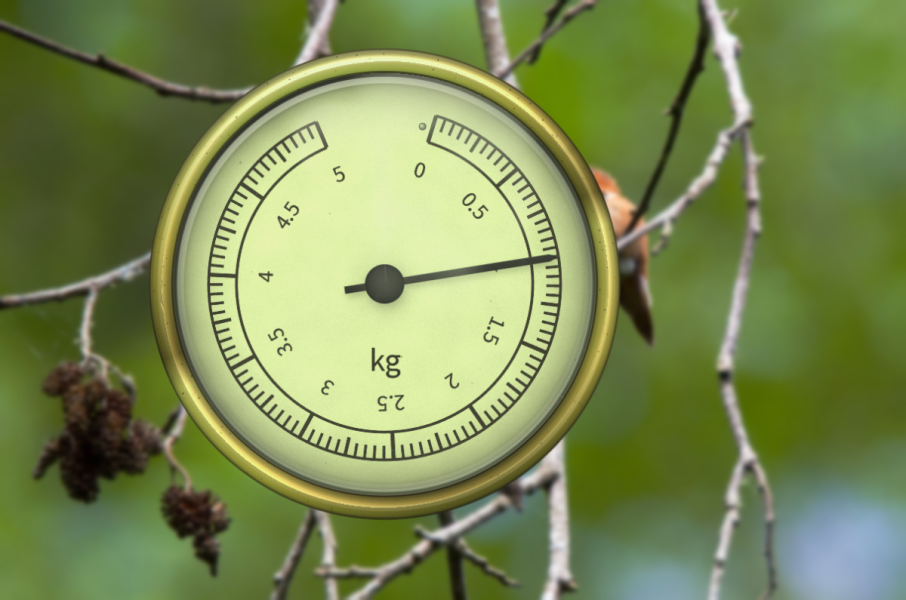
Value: 1 kg
